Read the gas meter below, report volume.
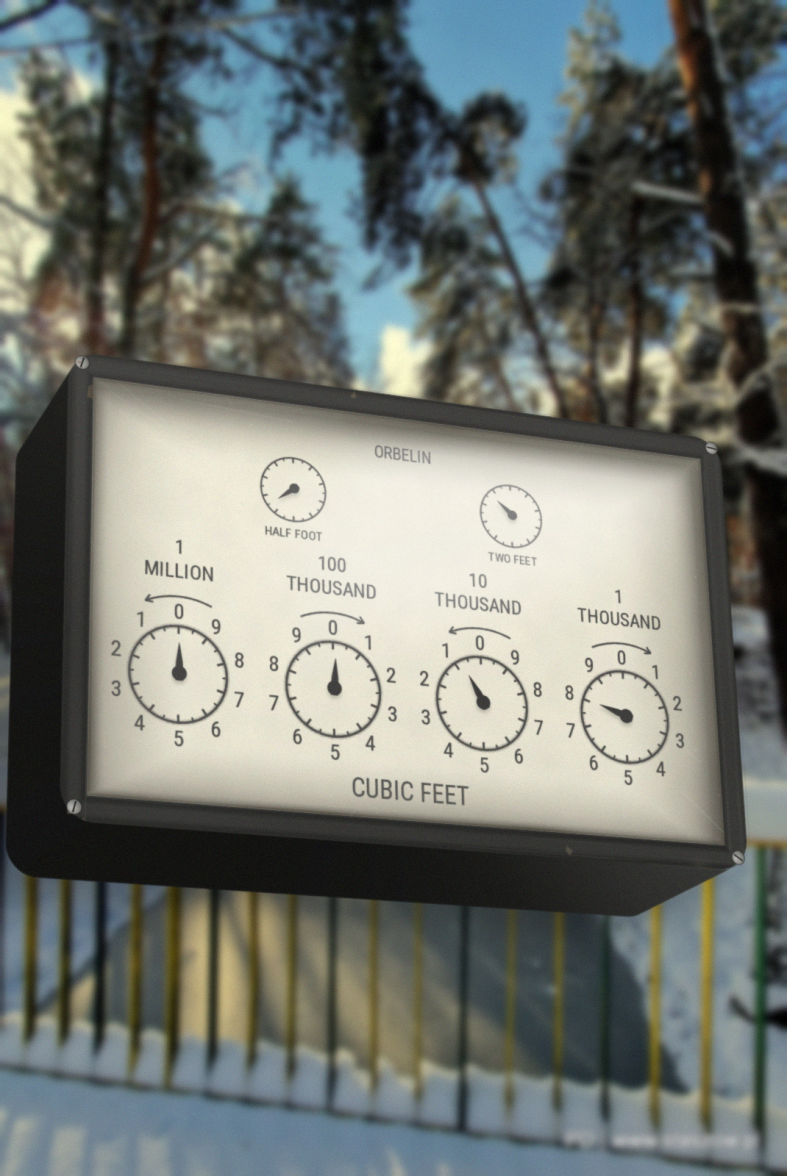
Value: 800 ft³
